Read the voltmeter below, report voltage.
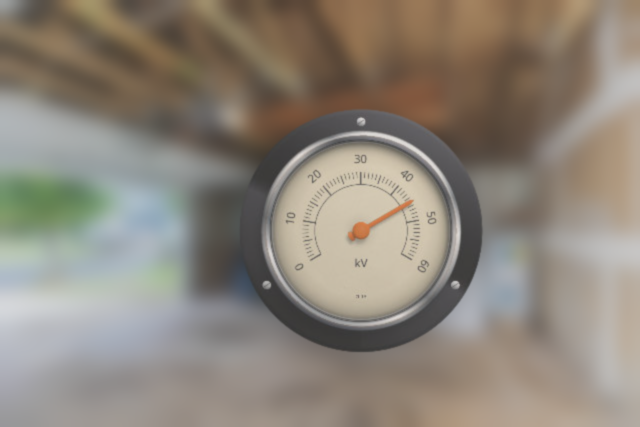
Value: 45 kV
